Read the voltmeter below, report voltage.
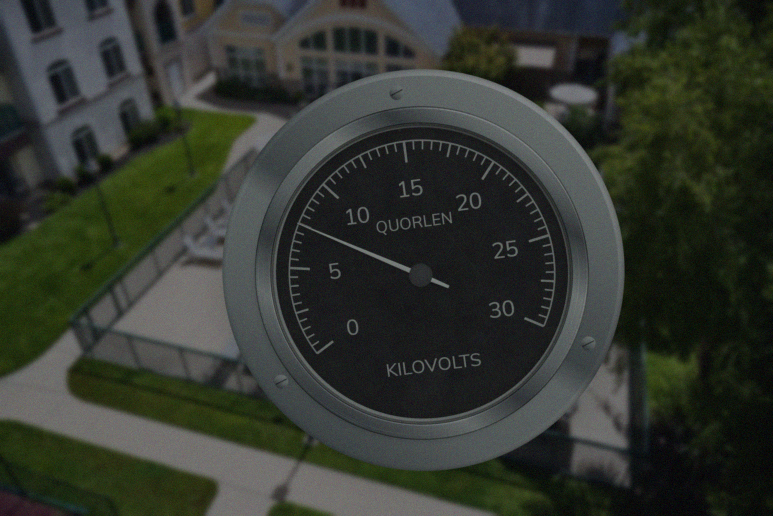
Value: 7.5 kV
